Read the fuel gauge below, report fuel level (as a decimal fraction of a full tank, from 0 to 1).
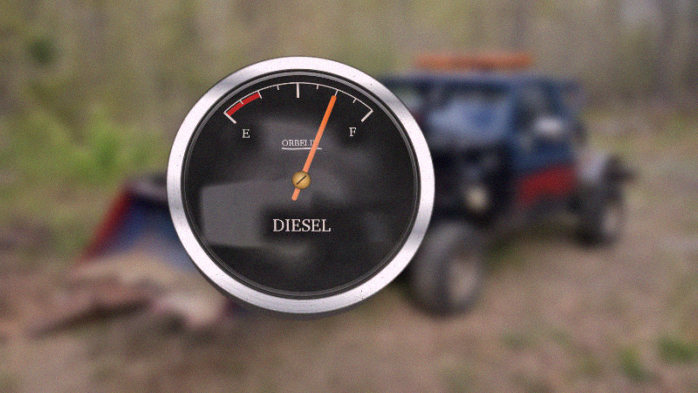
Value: 0.75
